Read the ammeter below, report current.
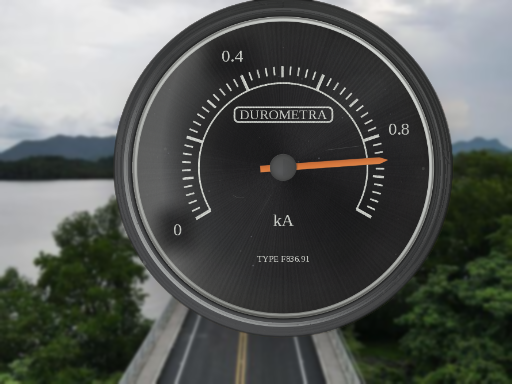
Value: 0.86 kA
